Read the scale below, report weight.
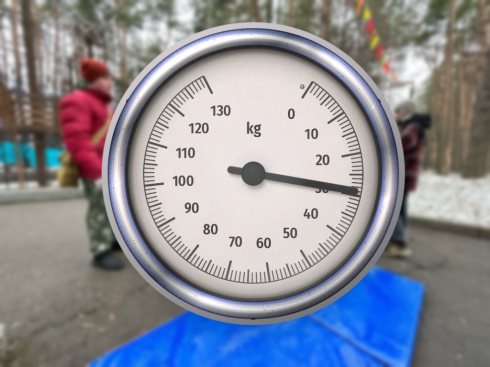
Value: 29 kg
